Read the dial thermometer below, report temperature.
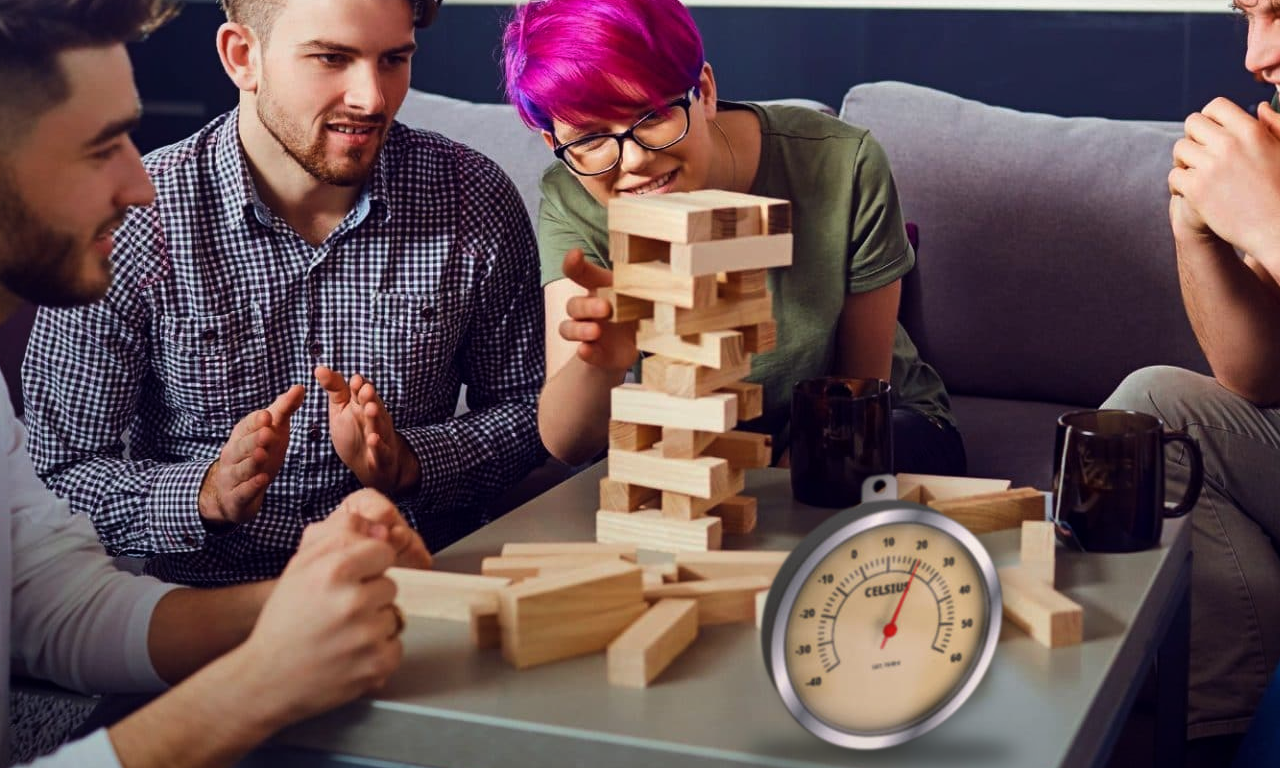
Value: 20 °C
